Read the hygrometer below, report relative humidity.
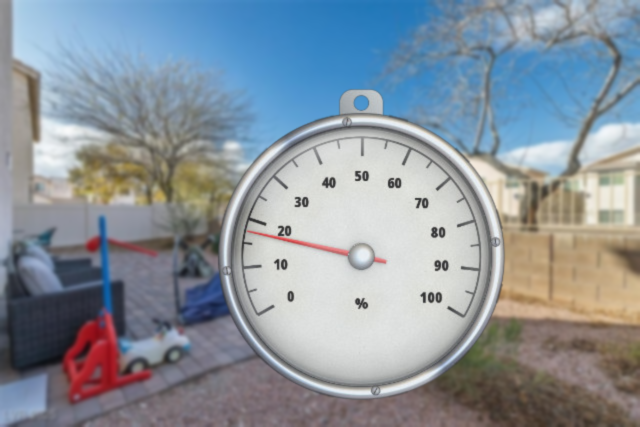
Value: 17.5 %
